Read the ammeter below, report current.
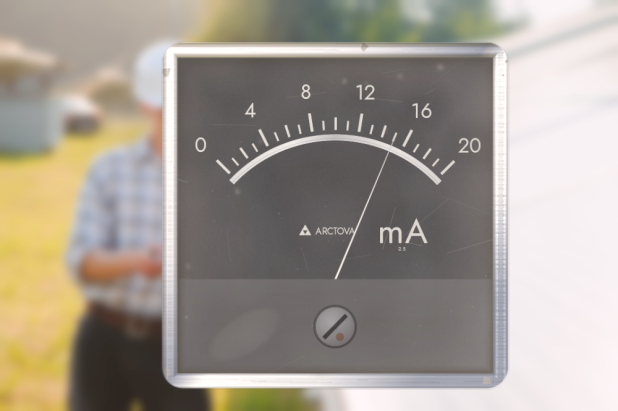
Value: 15 mA
